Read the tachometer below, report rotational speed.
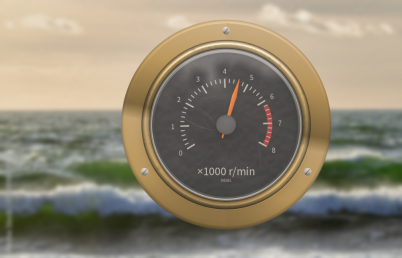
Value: 4600 rpm
